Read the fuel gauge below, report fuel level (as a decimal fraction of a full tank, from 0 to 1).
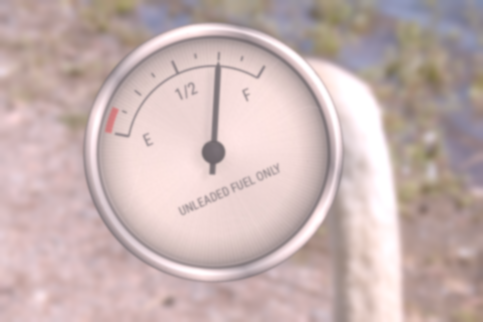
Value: 0.75
